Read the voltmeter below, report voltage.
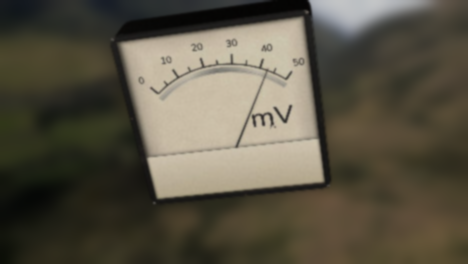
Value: 42.5 mV
